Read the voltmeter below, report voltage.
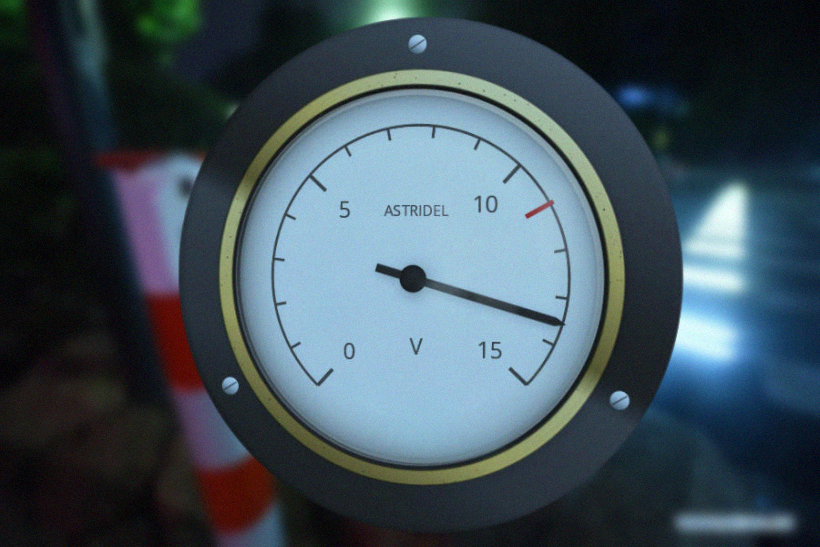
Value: 13.5 V
